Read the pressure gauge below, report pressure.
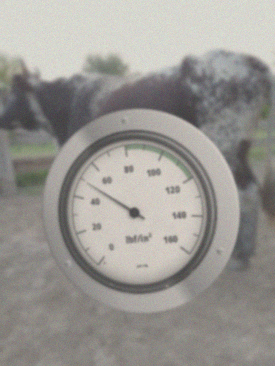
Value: 50 psi
